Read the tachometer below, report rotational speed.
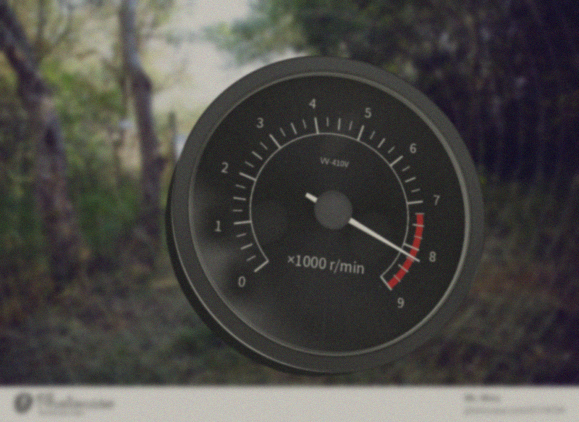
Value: 8250 rpm
